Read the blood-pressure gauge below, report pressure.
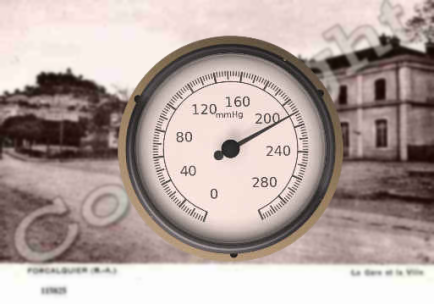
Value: 210 mmHg
